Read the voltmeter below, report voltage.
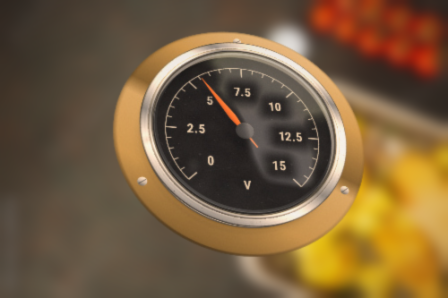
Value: 5.5 V
